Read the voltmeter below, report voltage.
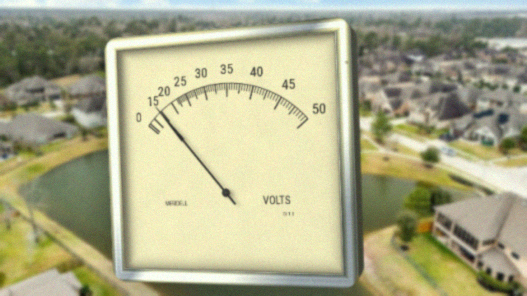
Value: 15 V
